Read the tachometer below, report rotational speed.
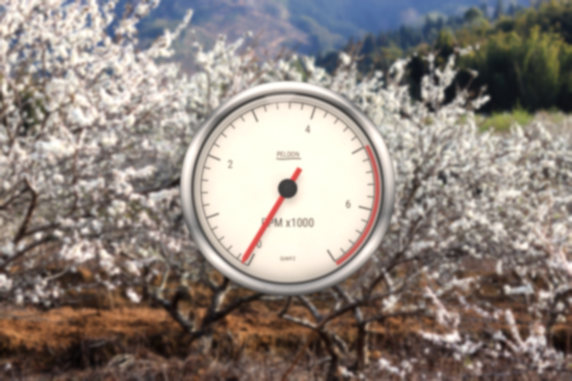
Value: 100 rpm
